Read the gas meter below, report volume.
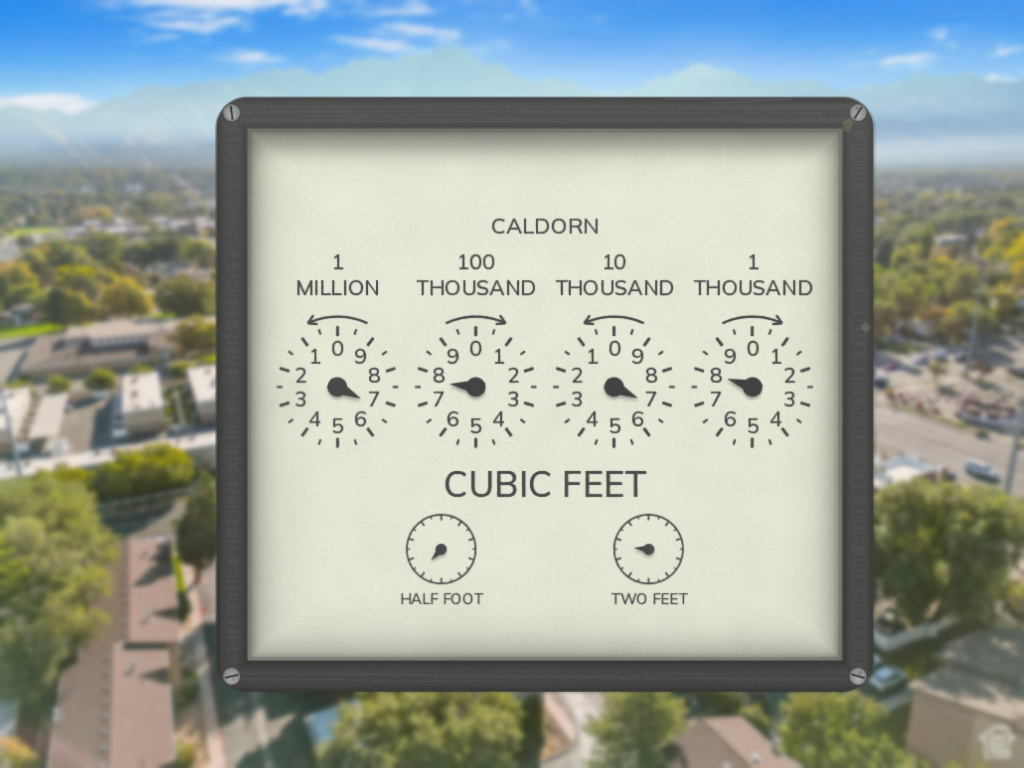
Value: 676800 ft³
